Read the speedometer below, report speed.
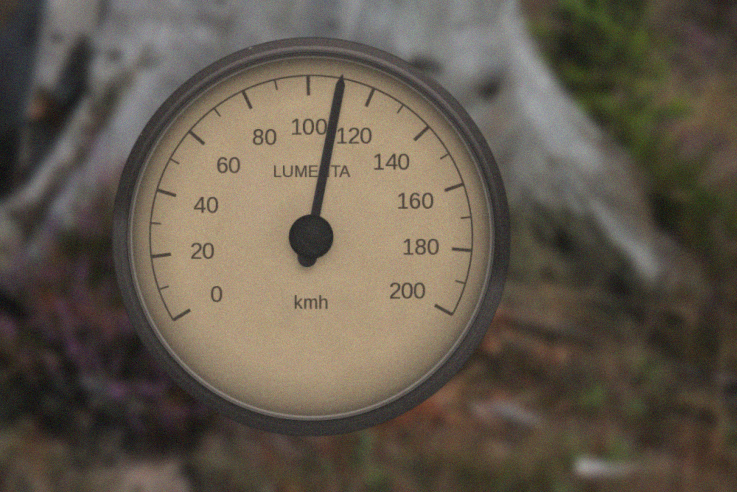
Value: 110 km/h
